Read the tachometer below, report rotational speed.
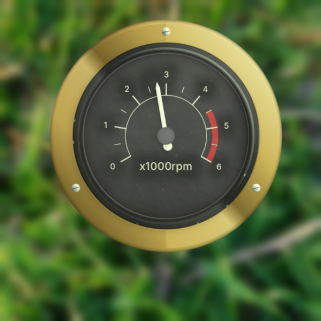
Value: 2750 rpm
